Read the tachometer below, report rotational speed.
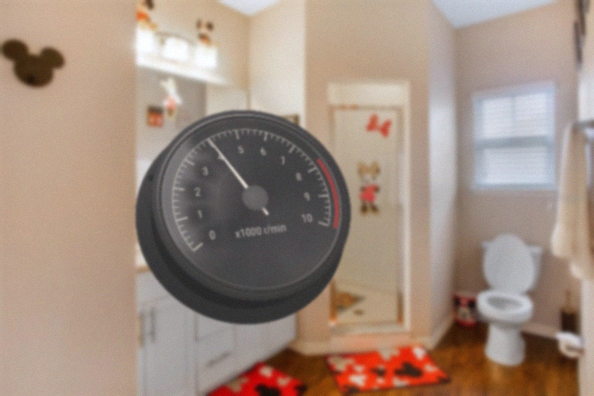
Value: 4000 rpm
